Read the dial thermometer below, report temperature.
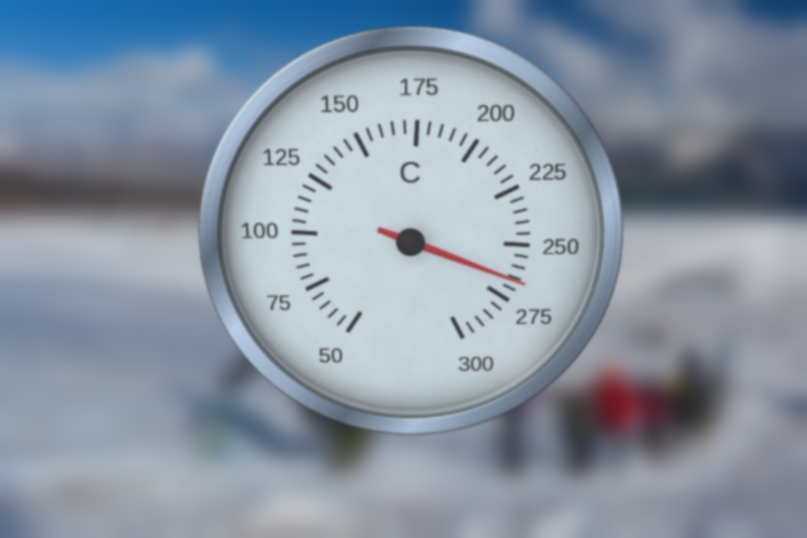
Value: 265 °C
